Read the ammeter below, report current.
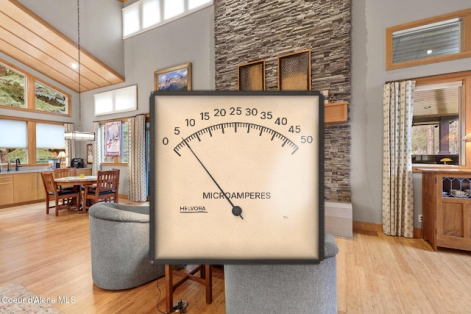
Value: 5 µA
